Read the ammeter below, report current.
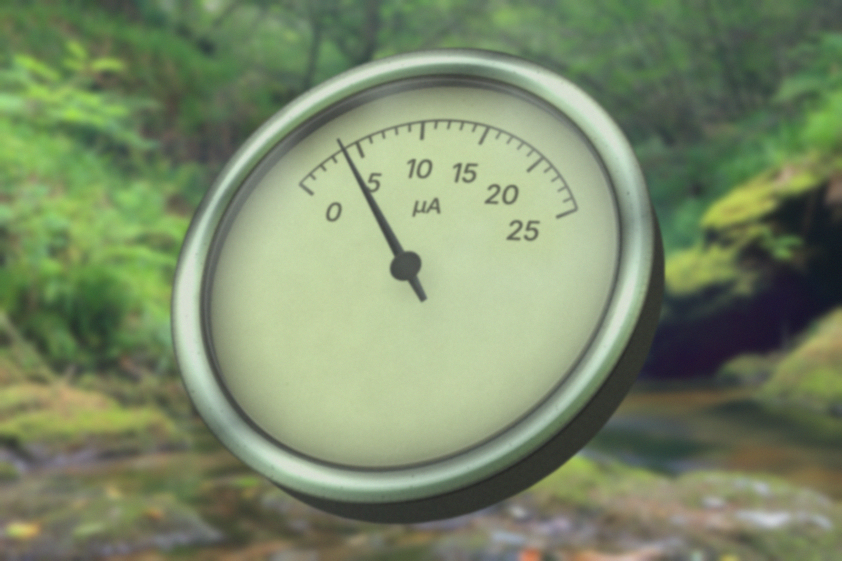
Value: 4 µA
